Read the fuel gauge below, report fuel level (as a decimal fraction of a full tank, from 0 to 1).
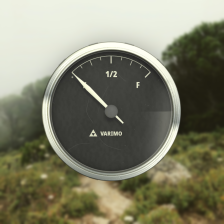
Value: 0
